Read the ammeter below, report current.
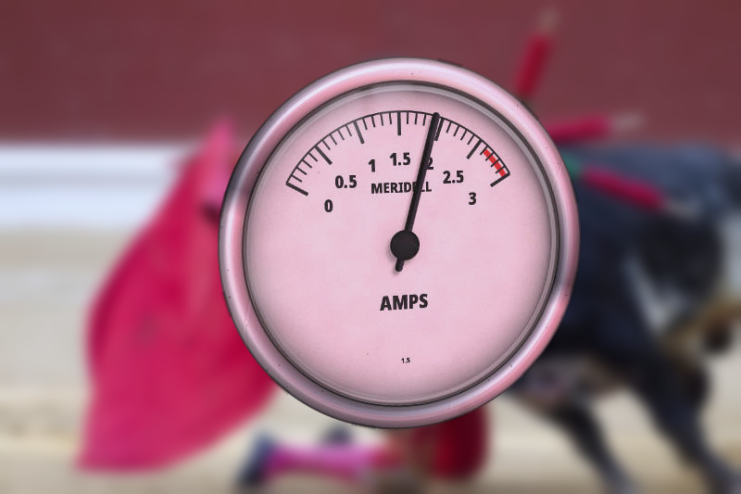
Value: 1.9 A
